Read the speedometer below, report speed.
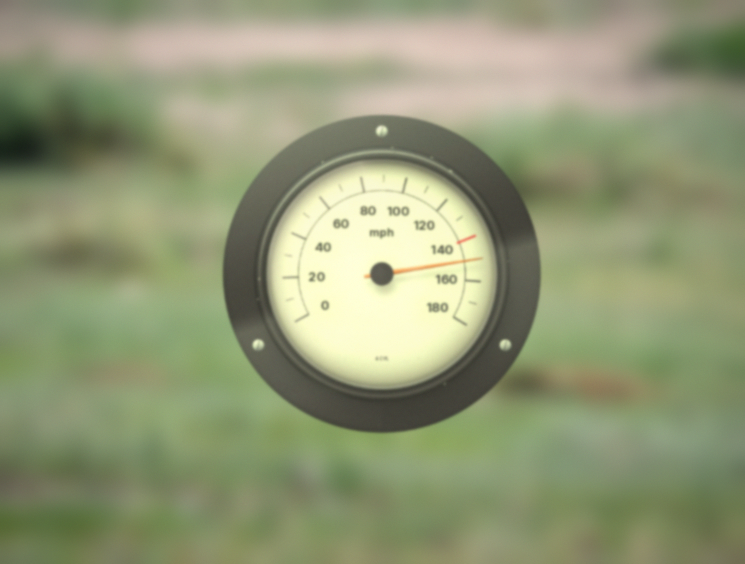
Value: 150 mph
